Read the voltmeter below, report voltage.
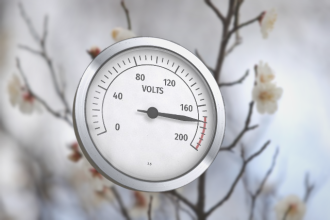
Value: 175 V
